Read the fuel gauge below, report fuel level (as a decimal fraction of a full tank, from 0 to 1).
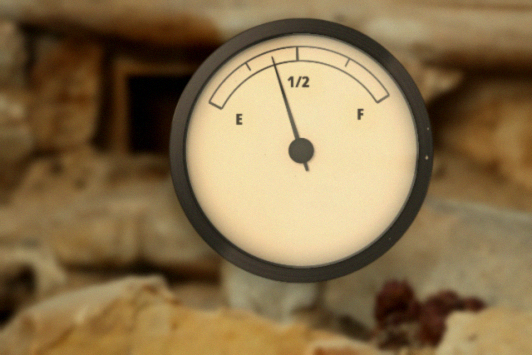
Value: 0.375
